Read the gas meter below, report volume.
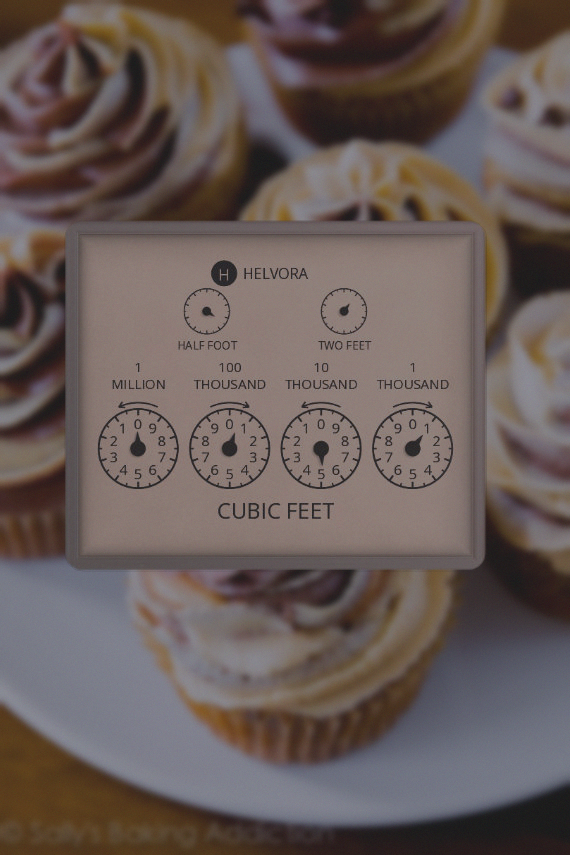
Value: 5100 ft³
